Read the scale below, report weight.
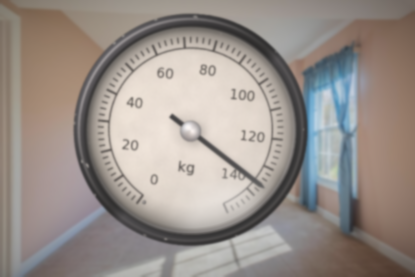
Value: 136 kg
